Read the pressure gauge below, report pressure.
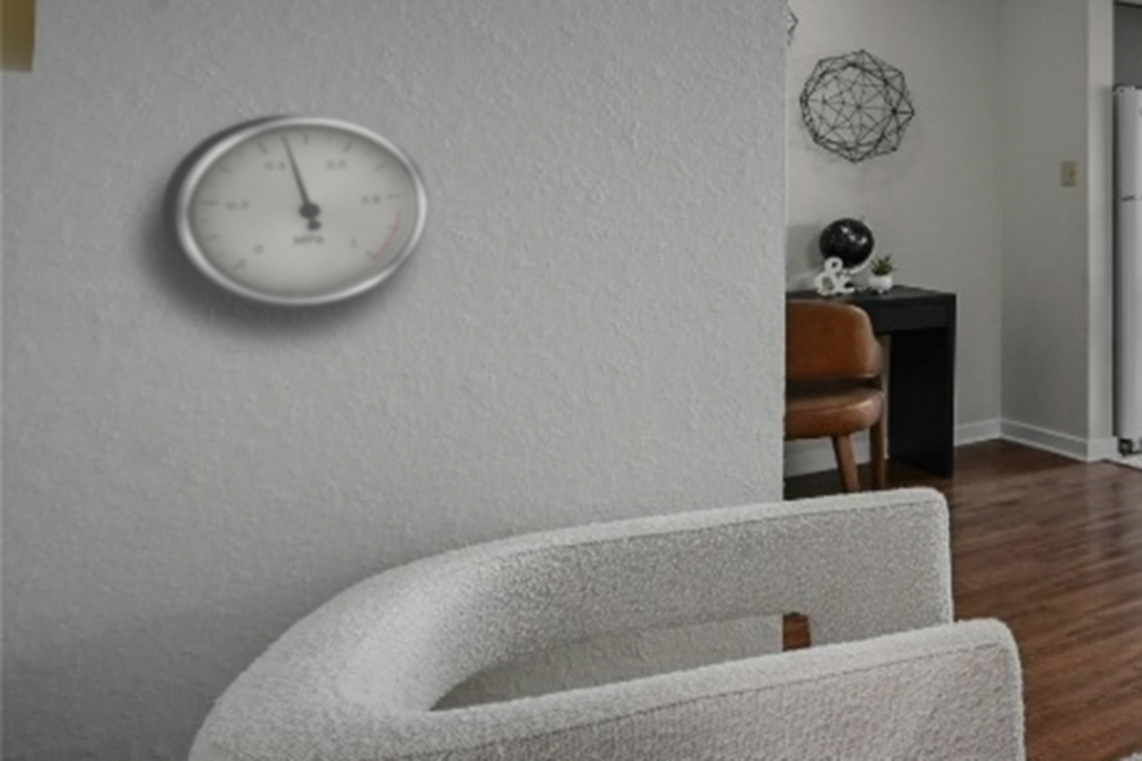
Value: 0.45 MPa
